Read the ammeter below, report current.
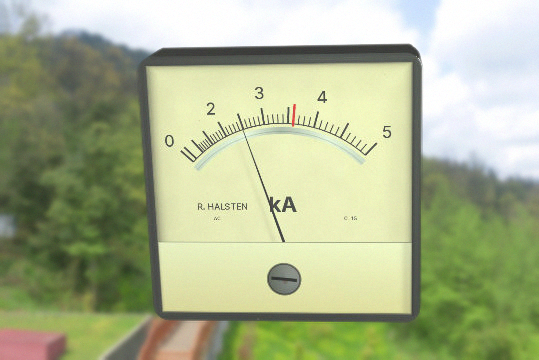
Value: 2.5 kA
